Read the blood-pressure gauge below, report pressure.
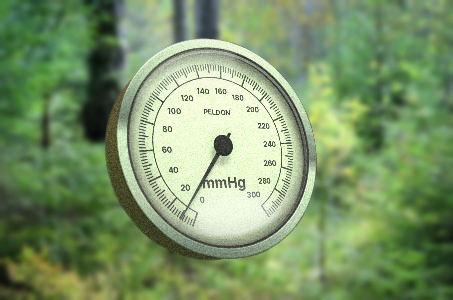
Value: 10 mmHg
